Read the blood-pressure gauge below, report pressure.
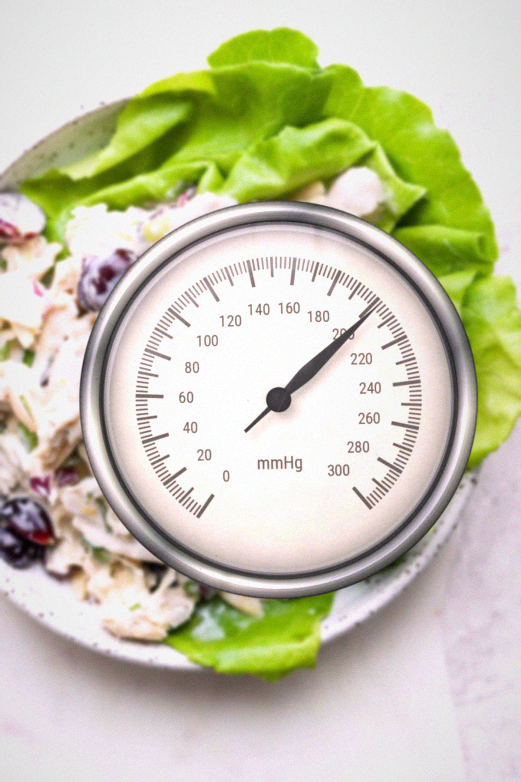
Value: 202 mmHg
